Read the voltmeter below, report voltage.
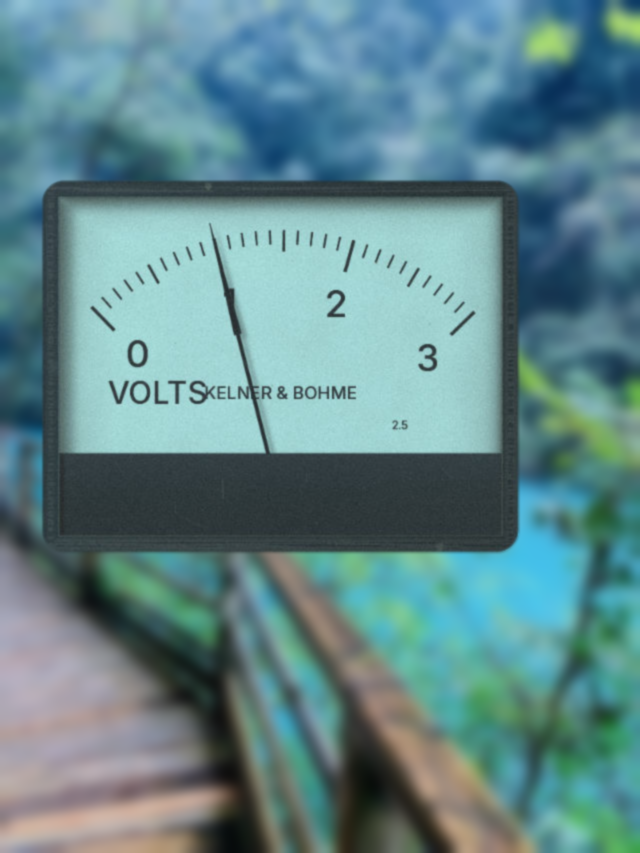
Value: 1 V
